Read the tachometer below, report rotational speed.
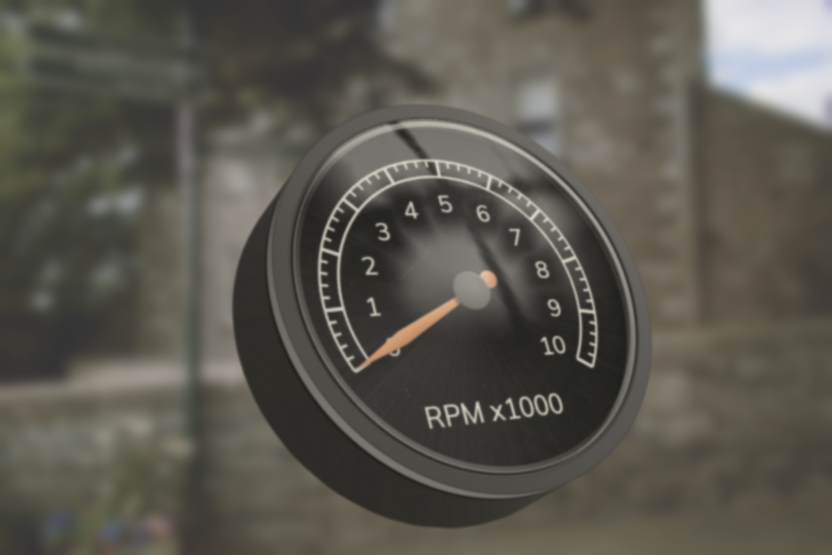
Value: 0 rpm
